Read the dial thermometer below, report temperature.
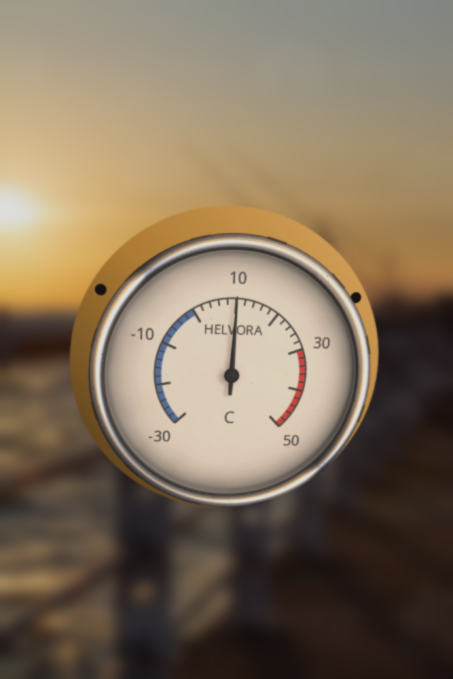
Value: 10 °C
